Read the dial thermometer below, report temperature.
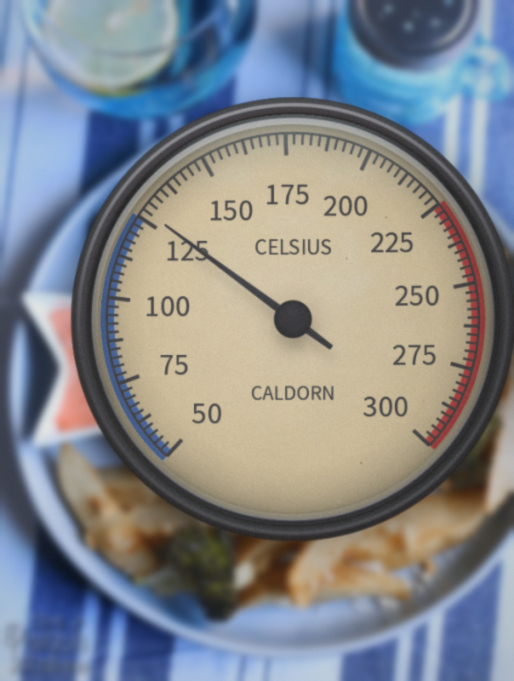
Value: 127.5 °C
